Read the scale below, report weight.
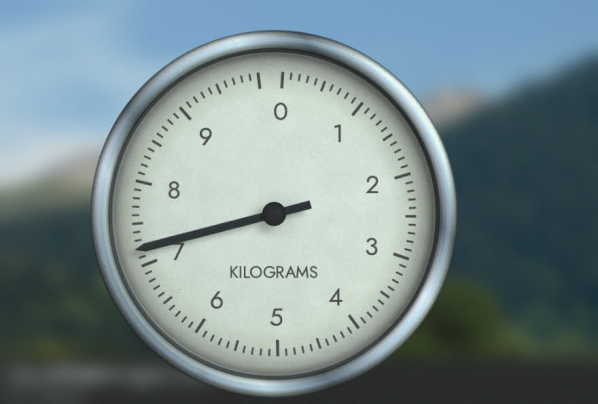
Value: 7.2 kg
